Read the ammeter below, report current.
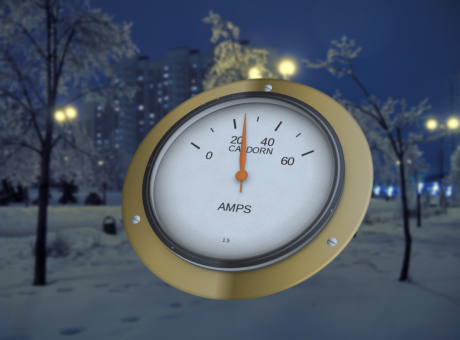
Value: 25 A
